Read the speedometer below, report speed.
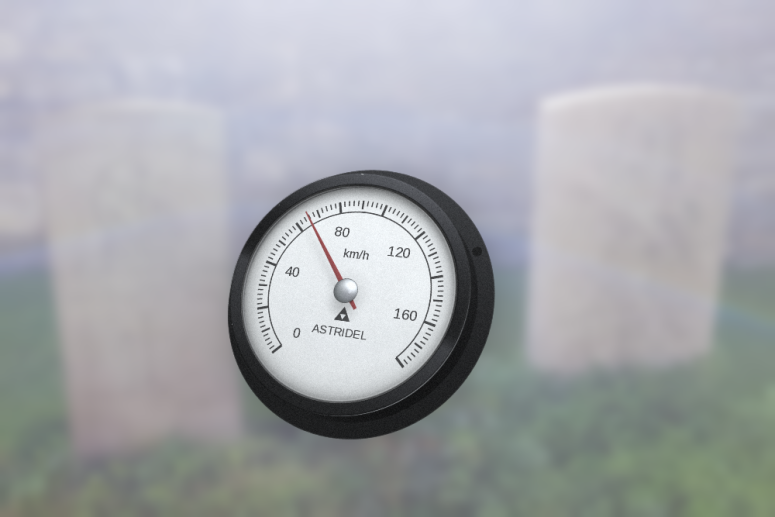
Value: 66 km/h
